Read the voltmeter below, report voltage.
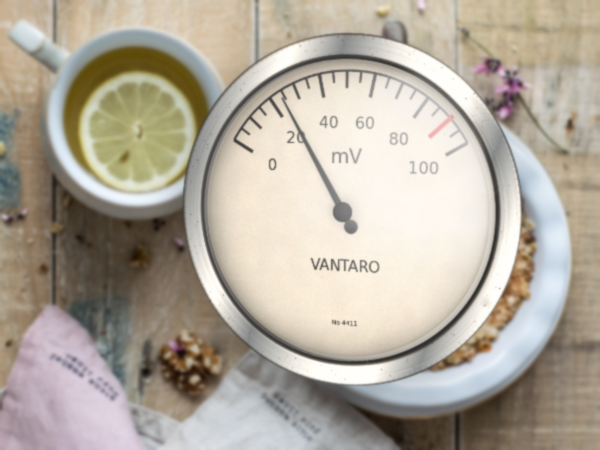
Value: 25 mV
